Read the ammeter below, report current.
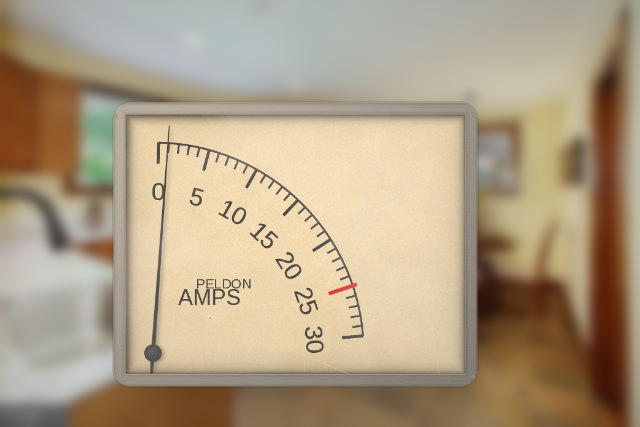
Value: 1 A
